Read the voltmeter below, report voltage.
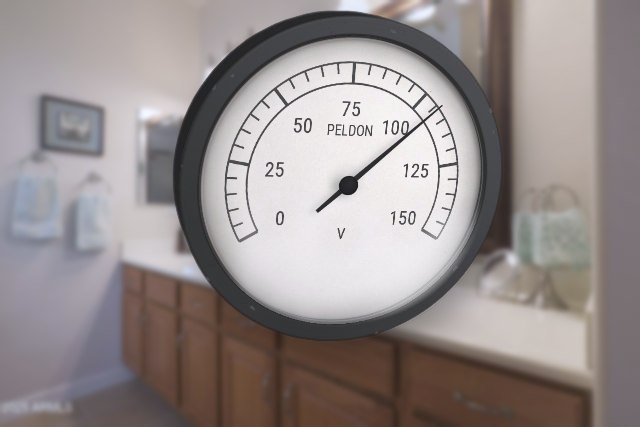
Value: 105 V
